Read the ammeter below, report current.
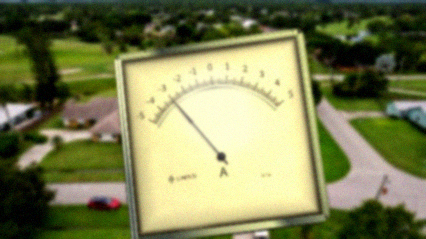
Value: -3 A
